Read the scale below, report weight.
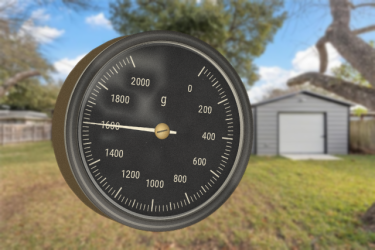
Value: 1600 g
